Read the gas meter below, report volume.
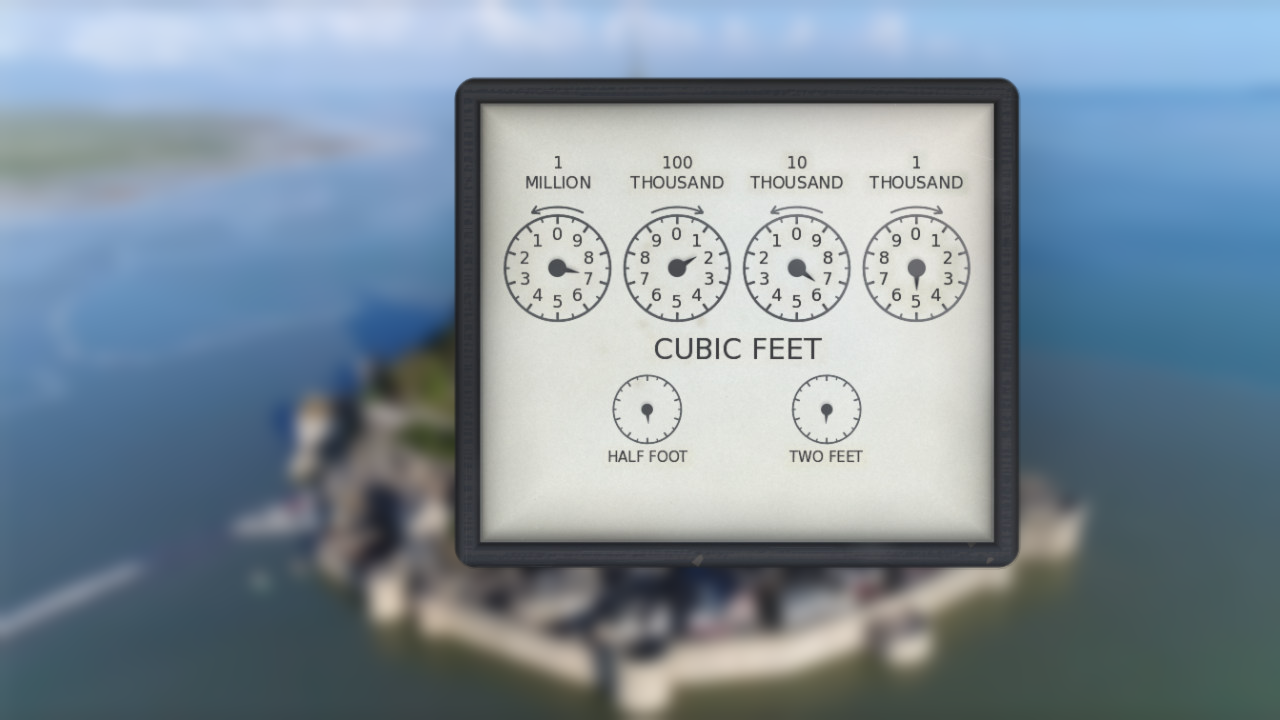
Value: 716500 ft³
